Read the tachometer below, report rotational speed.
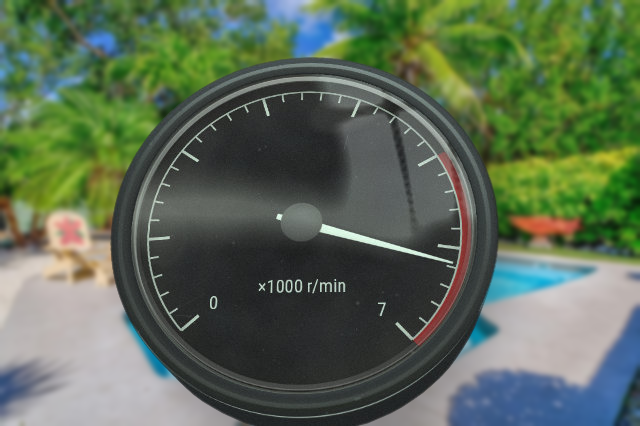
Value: 6200 rpm
